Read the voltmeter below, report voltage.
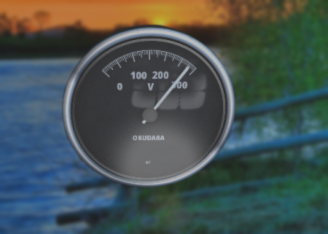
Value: 275 V
